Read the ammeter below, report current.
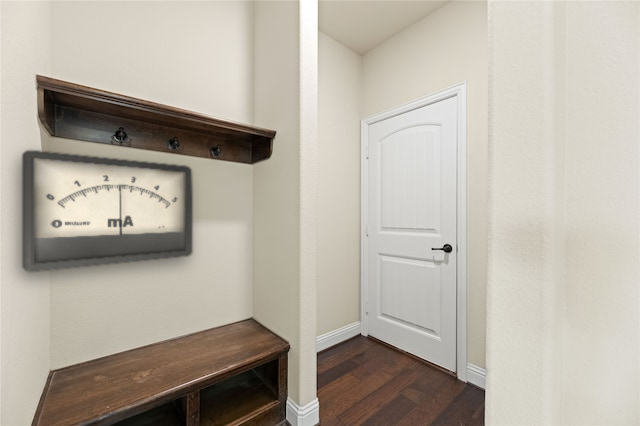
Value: 2.5 mA
